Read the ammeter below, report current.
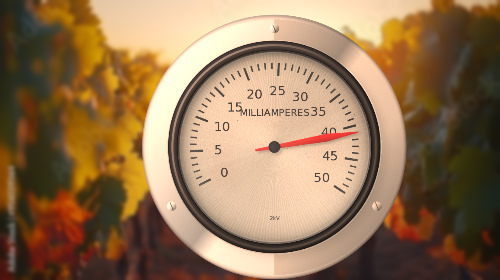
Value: 41 mA
